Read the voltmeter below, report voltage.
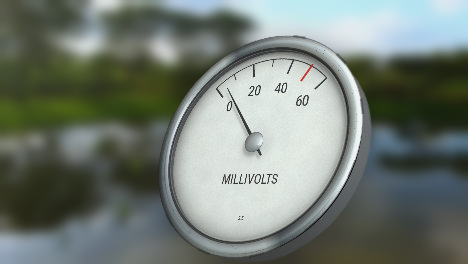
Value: 5 mV
